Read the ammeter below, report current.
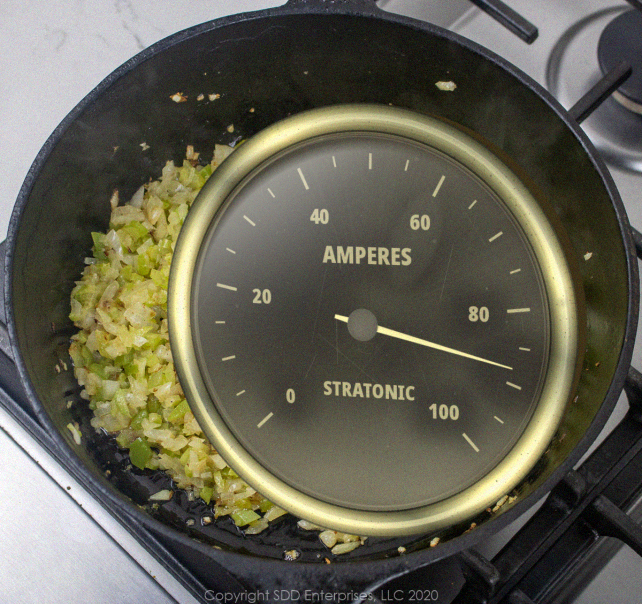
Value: 87.5 A
